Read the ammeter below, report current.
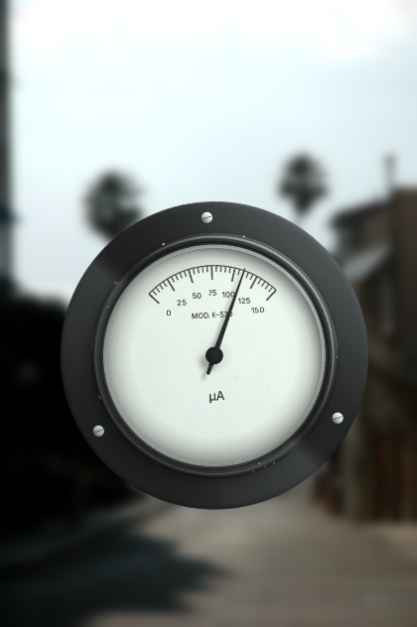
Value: 110 µA
